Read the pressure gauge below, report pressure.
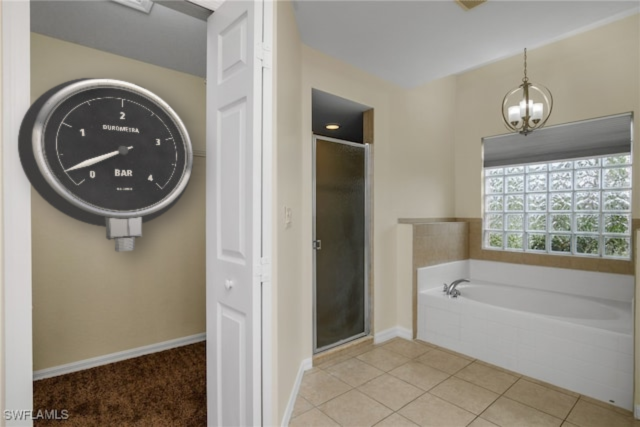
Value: 0.25 bar
